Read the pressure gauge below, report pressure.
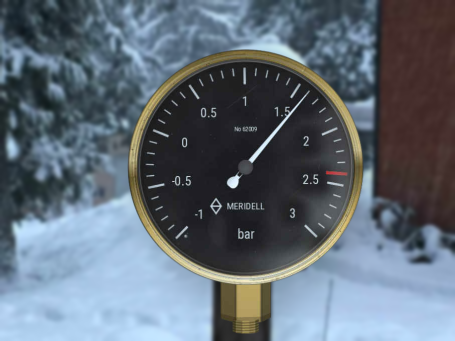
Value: 1.6 bar
